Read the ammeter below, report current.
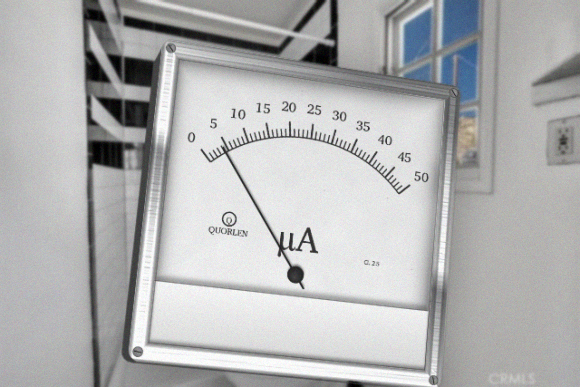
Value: 4 µA
